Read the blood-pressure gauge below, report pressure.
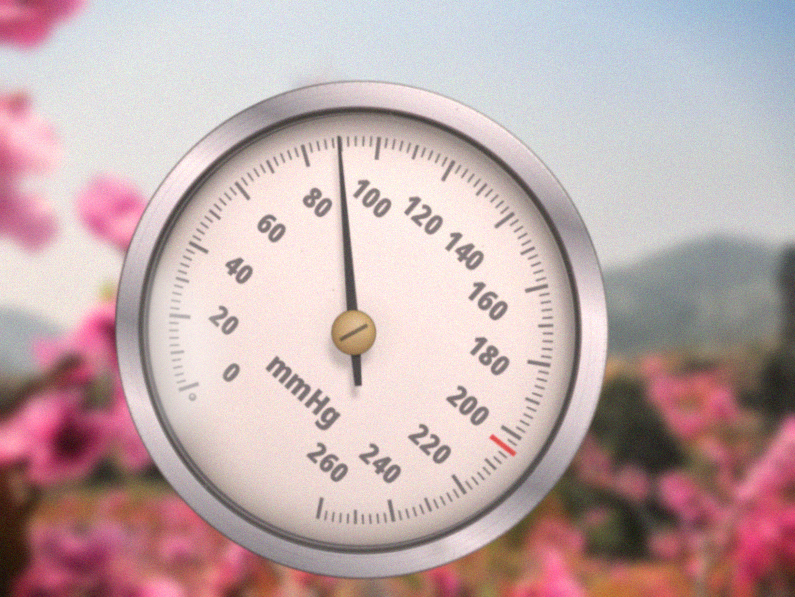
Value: 90 mmHg
